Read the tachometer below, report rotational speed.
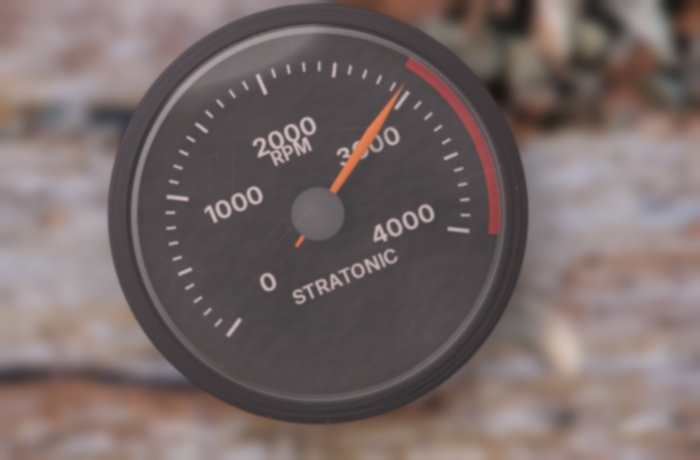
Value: 2950 rpm
